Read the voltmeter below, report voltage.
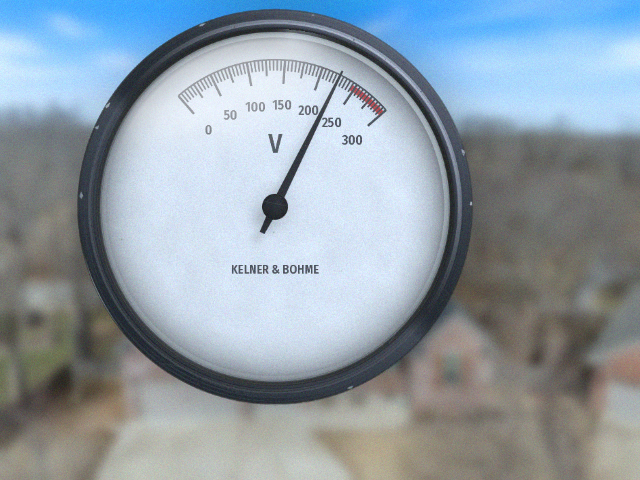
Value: 225 V
